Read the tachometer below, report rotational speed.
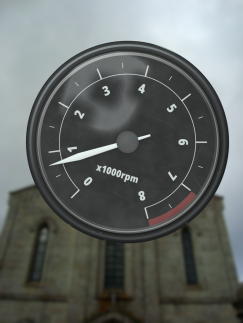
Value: 750 rpm
